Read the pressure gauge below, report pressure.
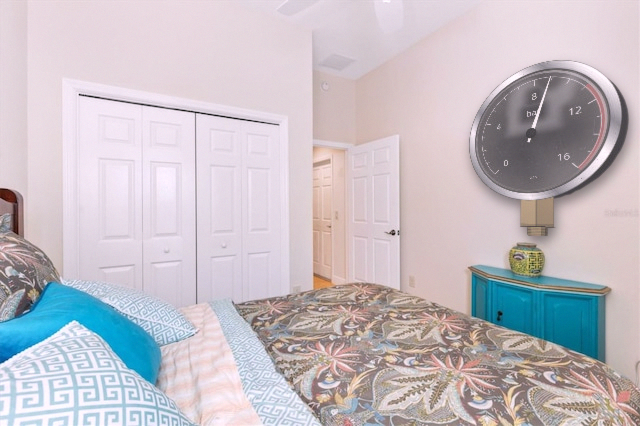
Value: 9 bar
